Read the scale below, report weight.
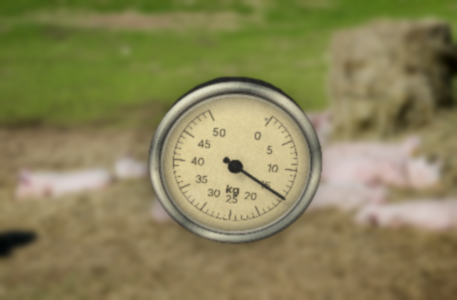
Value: 15 kg
